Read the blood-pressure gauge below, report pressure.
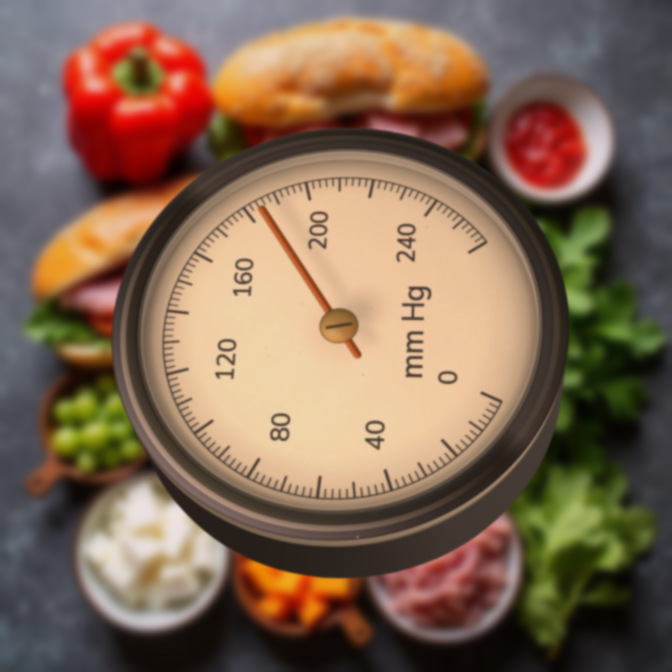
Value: 184 mmHg
